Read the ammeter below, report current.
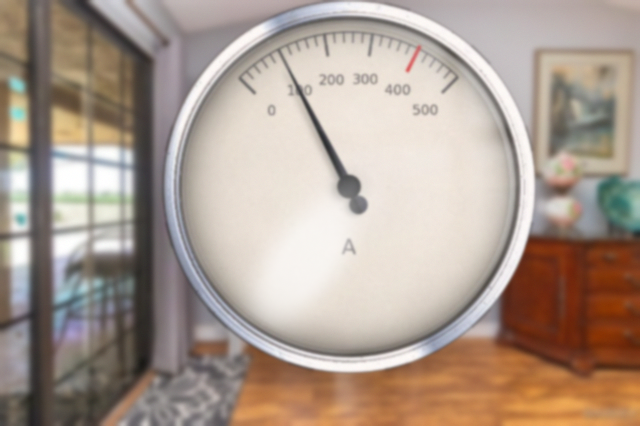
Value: 100 A
